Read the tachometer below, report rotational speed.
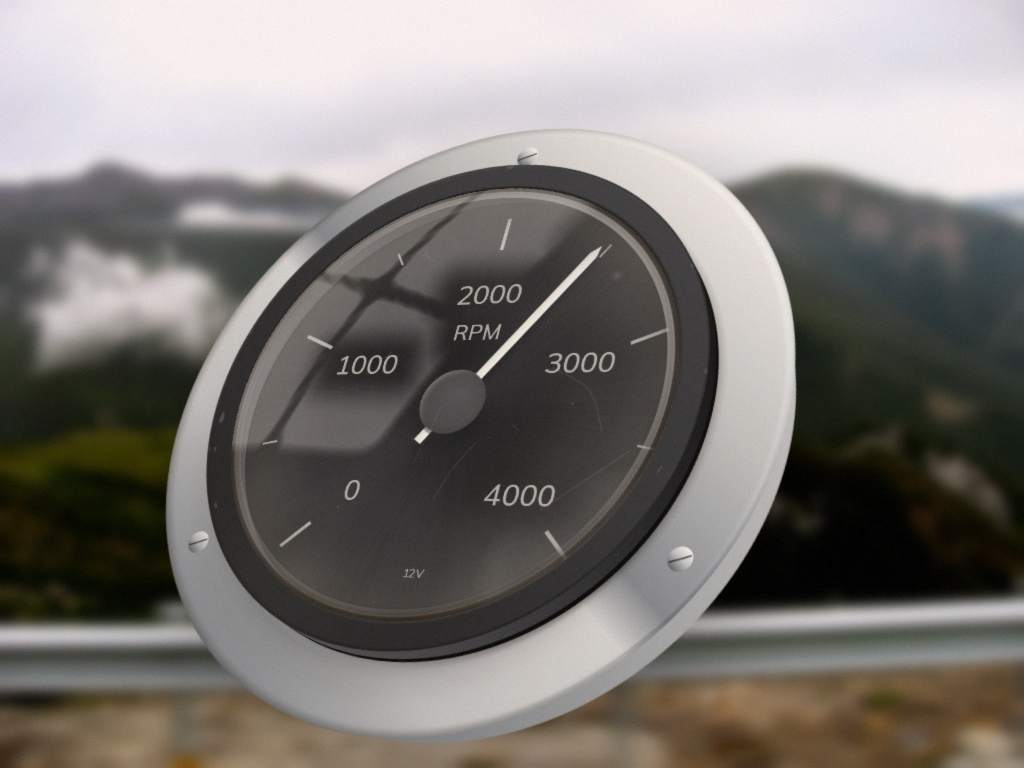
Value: 2500 rpm
